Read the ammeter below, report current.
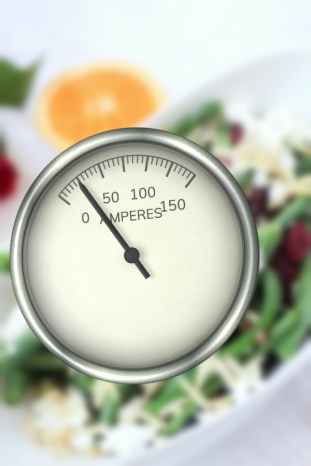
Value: 25 A
